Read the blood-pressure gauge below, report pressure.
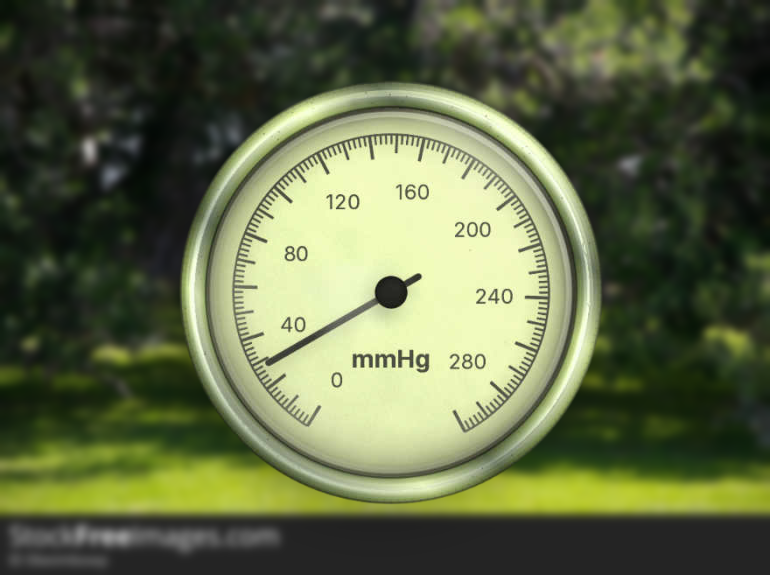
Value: 28 mmHg
